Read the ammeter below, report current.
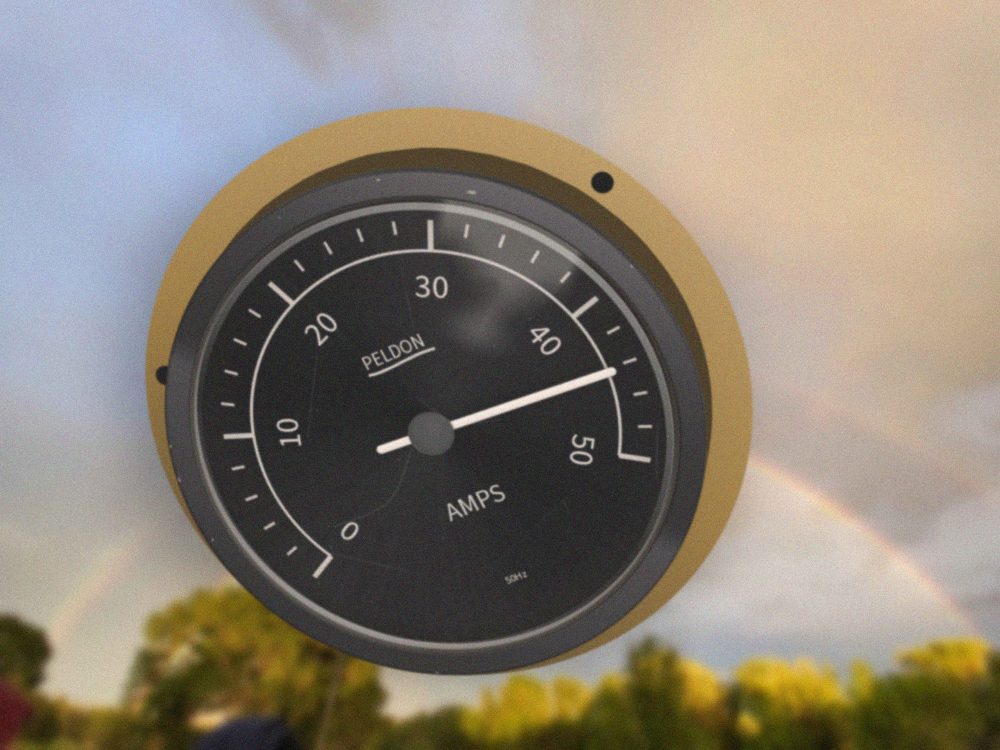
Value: 44 A
